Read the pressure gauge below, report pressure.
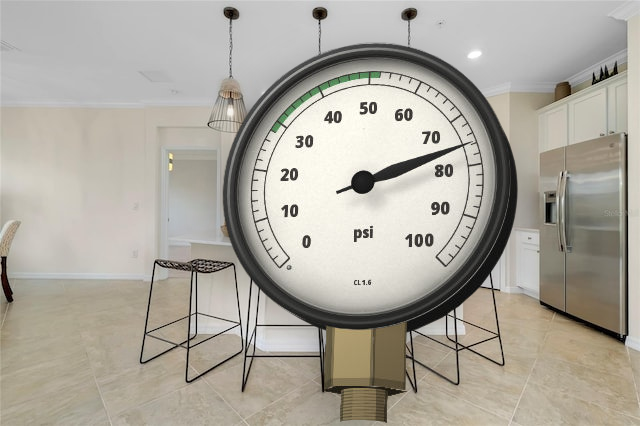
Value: 76 psi
